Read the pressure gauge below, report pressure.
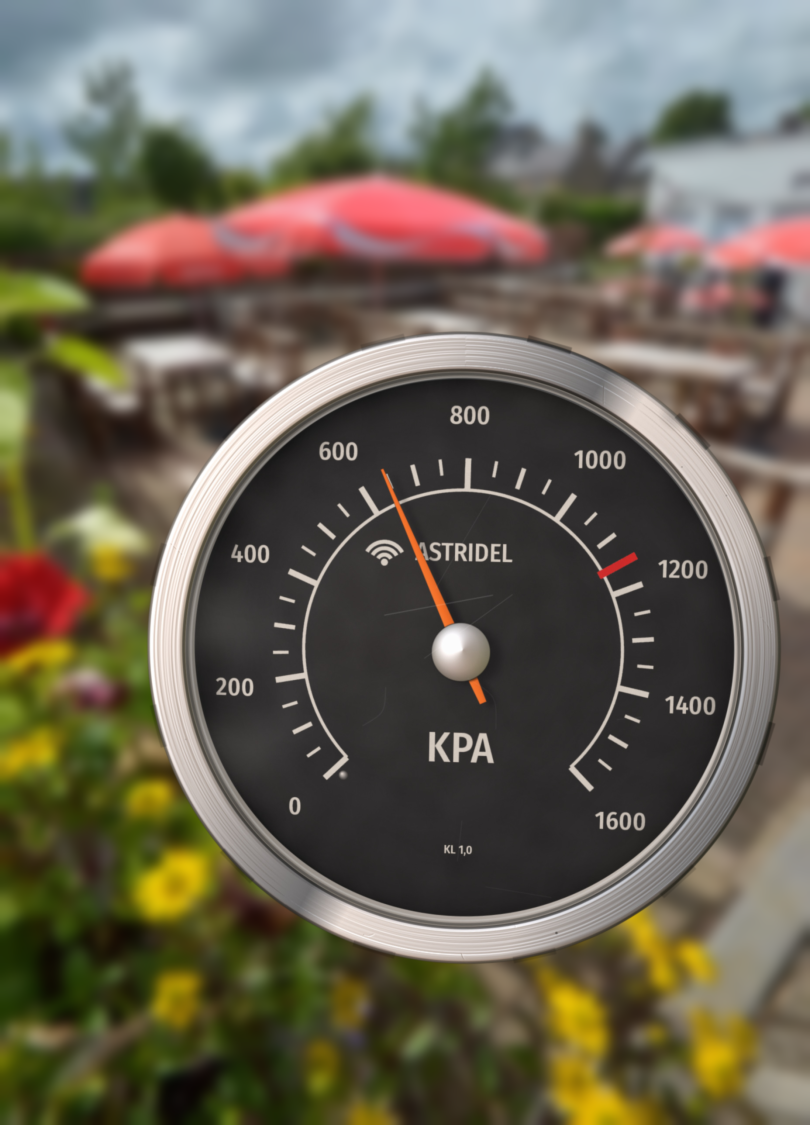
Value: 650 kPa
